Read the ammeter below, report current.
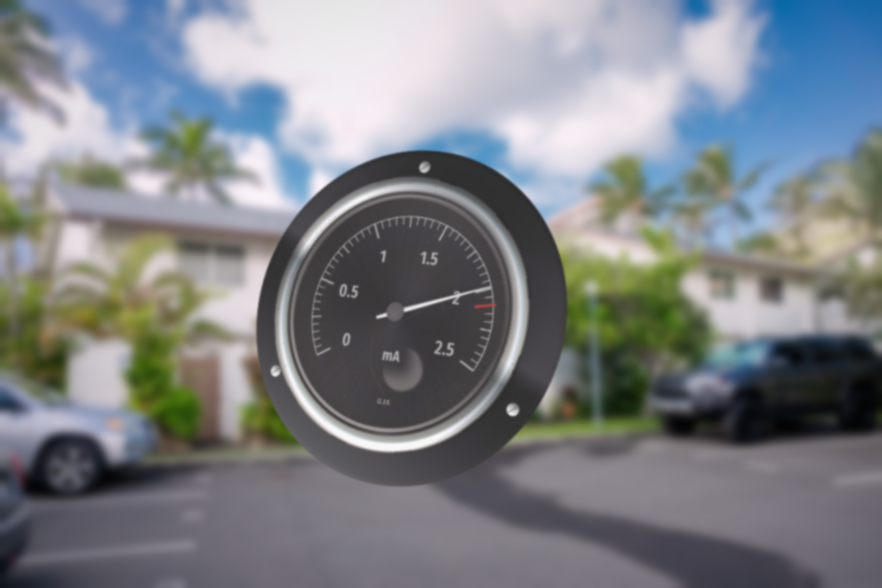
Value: 2 mA
